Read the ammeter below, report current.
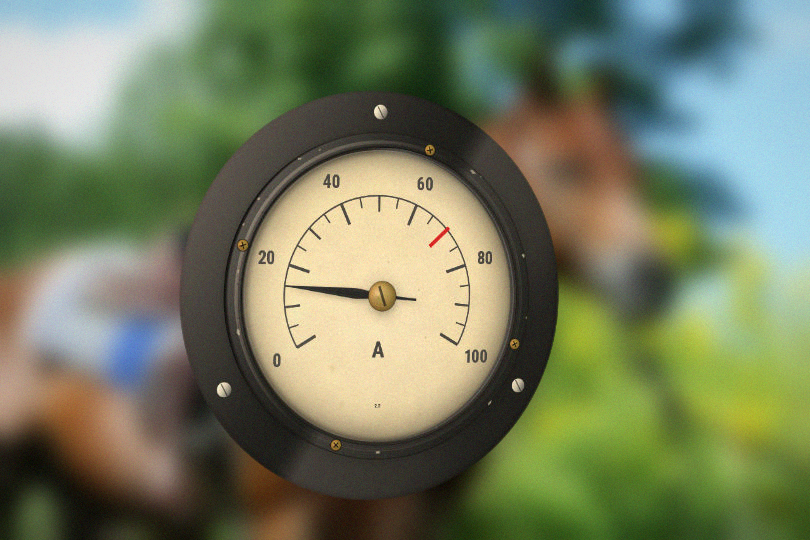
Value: 15 A
